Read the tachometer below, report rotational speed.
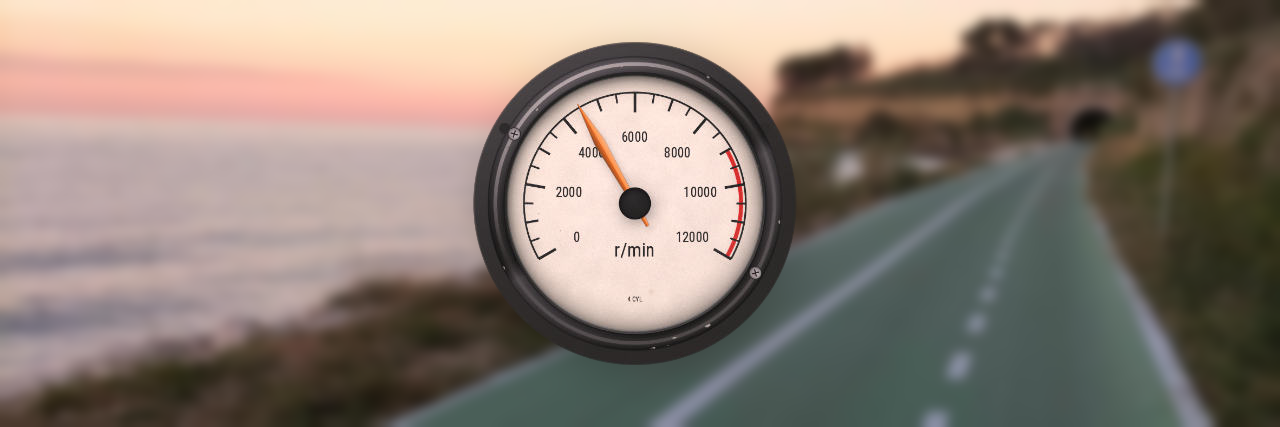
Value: 4500 rpm
